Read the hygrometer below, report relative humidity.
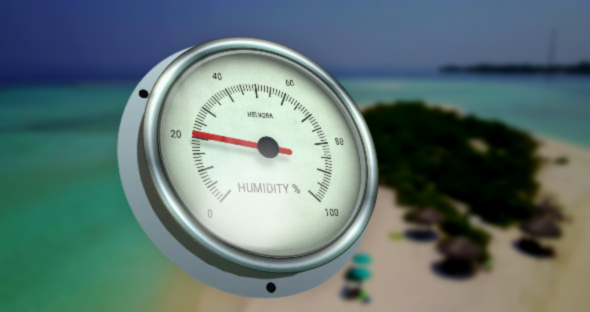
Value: 20 %
